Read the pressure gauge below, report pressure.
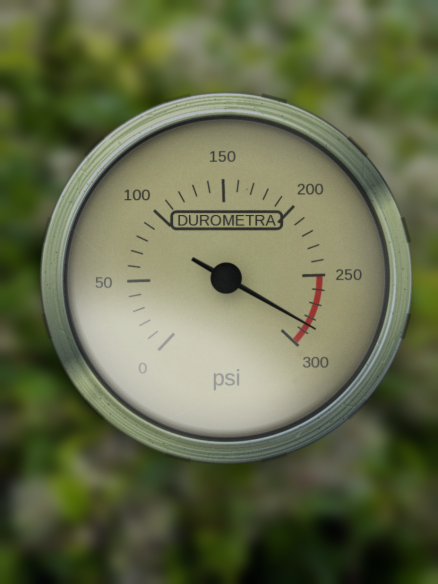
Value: 285 psi
